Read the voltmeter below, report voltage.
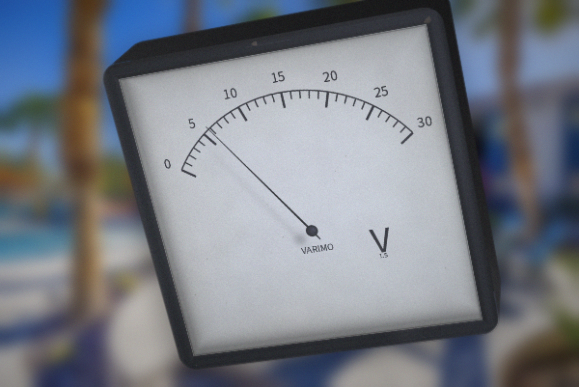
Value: 6 V
